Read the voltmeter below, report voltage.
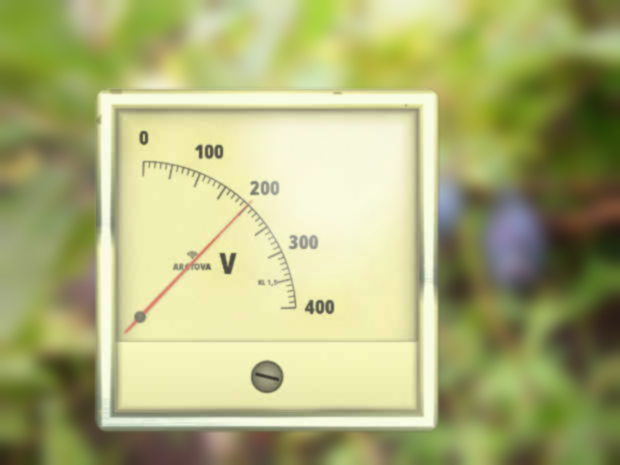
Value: 200 V
